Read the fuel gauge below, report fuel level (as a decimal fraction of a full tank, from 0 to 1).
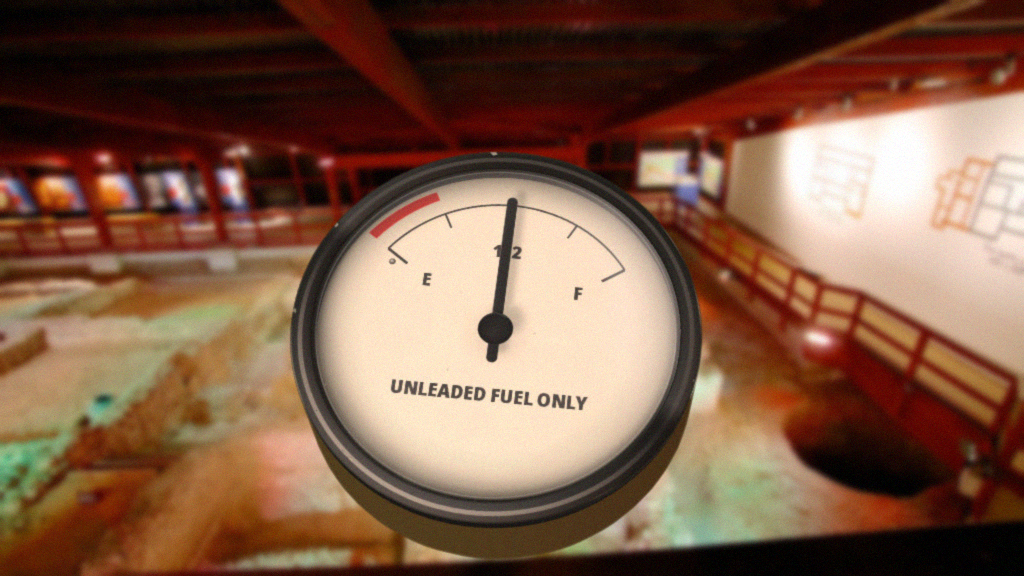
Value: 0.5
